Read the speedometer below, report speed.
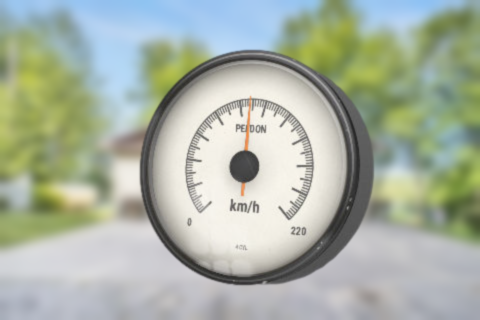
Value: 110 km/h
